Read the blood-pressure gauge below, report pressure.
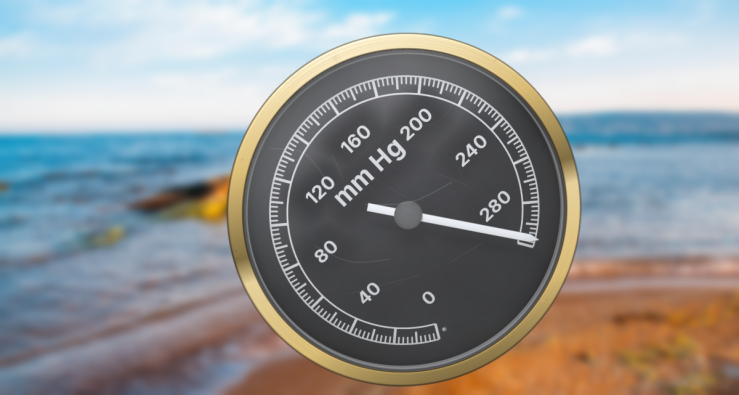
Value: 296 mmHg
